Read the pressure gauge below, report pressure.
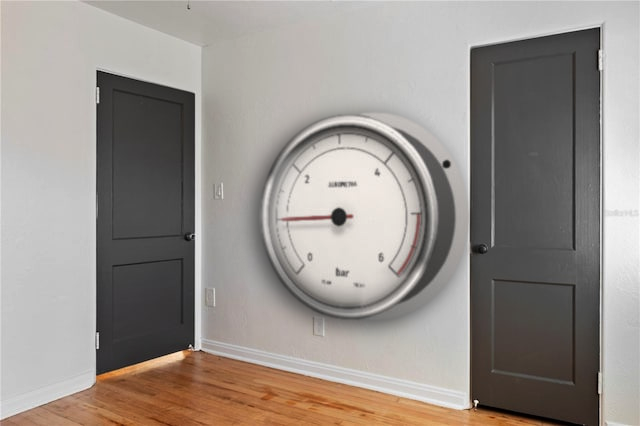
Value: 1 bar
